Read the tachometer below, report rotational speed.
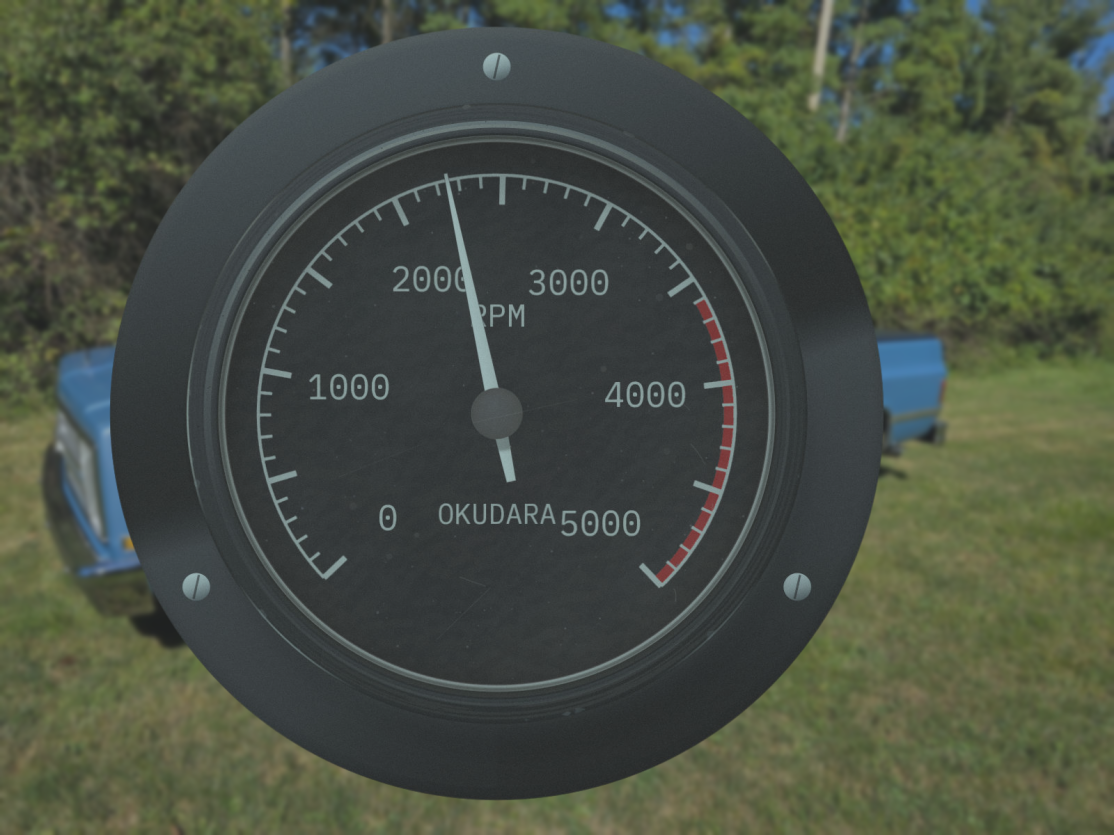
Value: 2250 rpm
